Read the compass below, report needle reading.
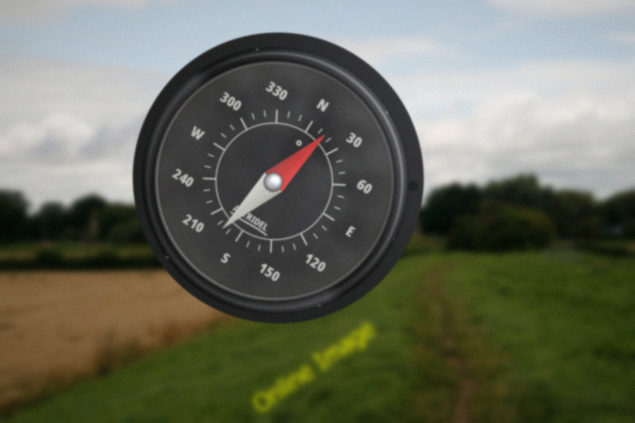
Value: 15 °
